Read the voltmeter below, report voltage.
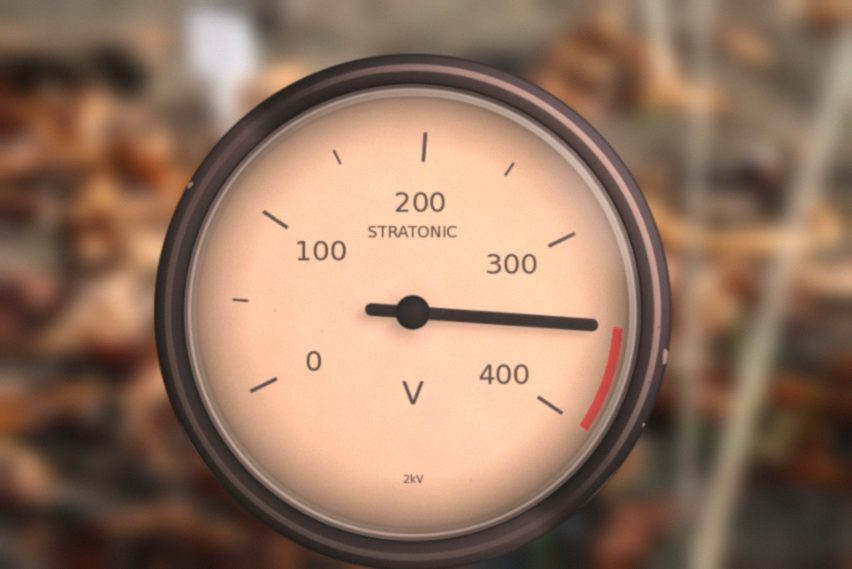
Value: 350 V
